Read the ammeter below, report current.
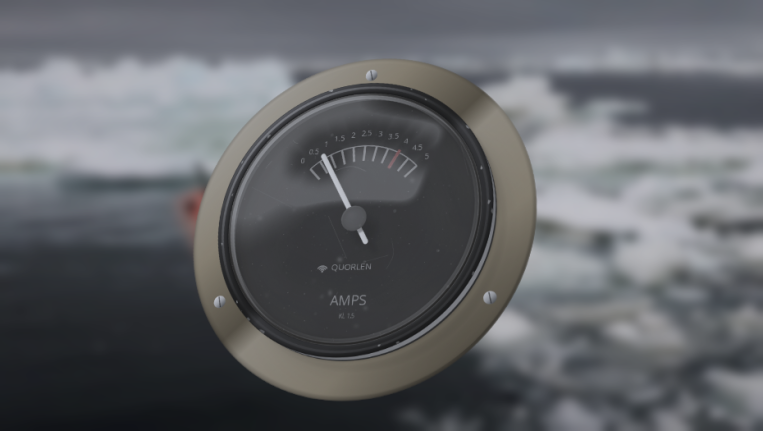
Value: 0.75 A
